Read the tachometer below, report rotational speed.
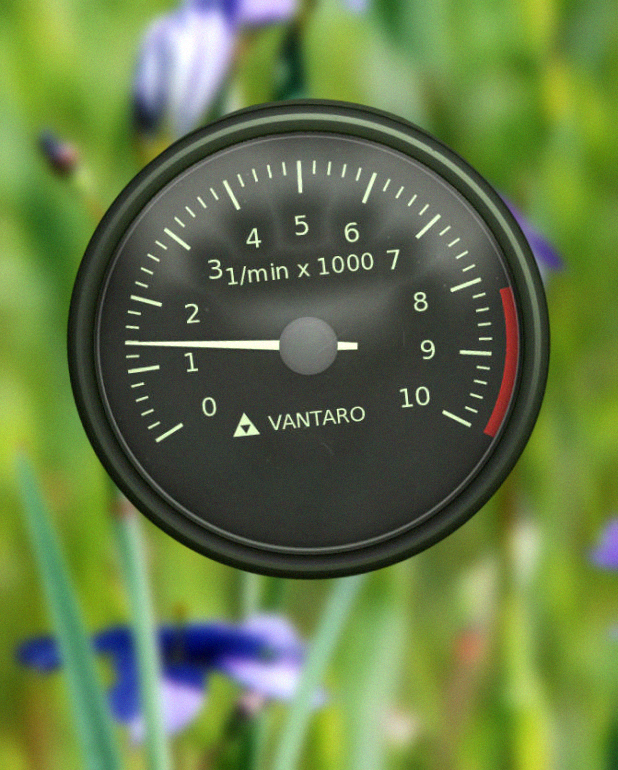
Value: 1400 rpm
